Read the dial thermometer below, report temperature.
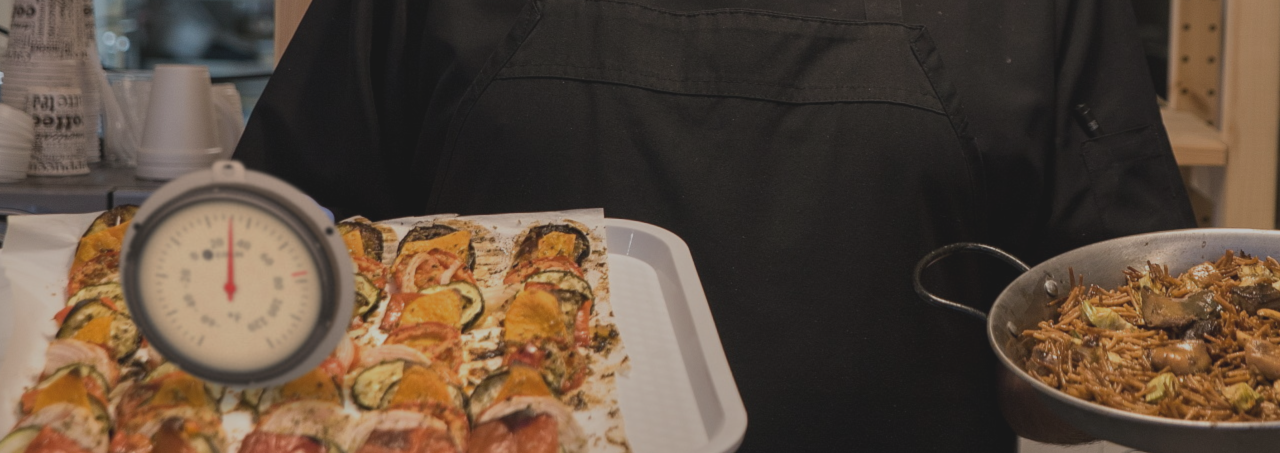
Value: 32 °F
